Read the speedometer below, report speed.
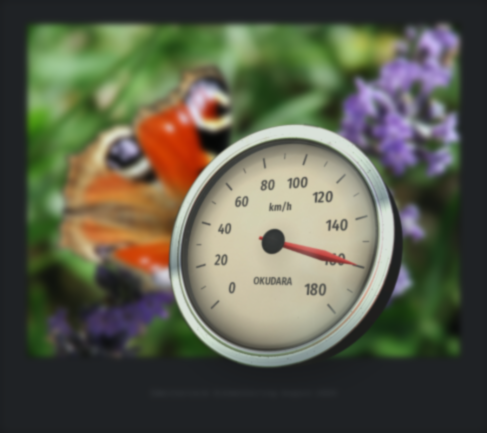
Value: 160 km/h
